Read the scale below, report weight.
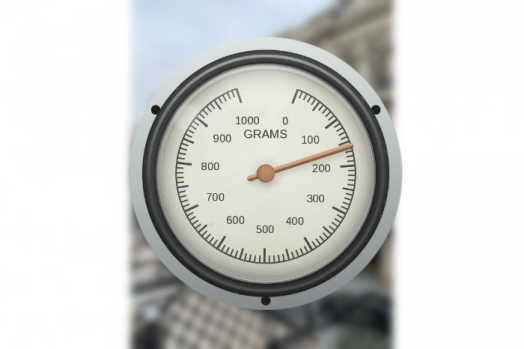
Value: 160 g
